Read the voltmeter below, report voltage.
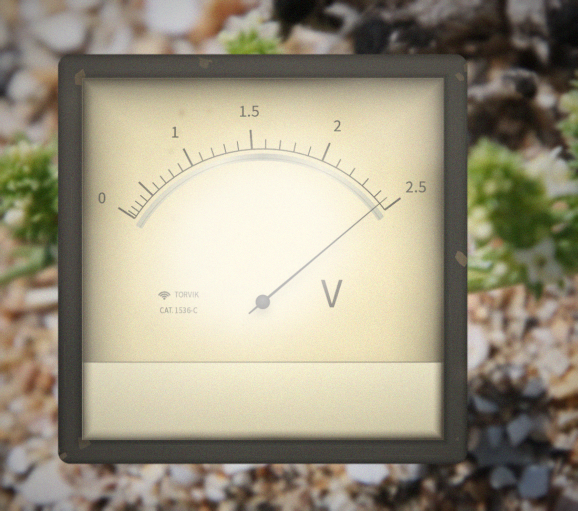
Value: 2.45 V
